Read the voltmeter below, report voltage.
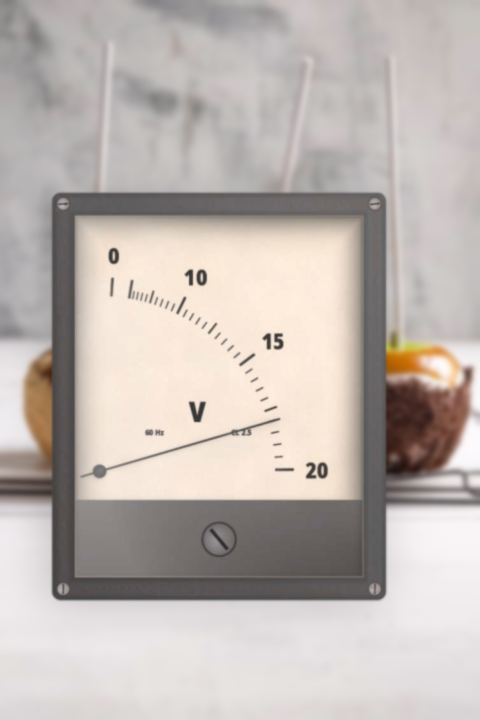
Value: 18 V
